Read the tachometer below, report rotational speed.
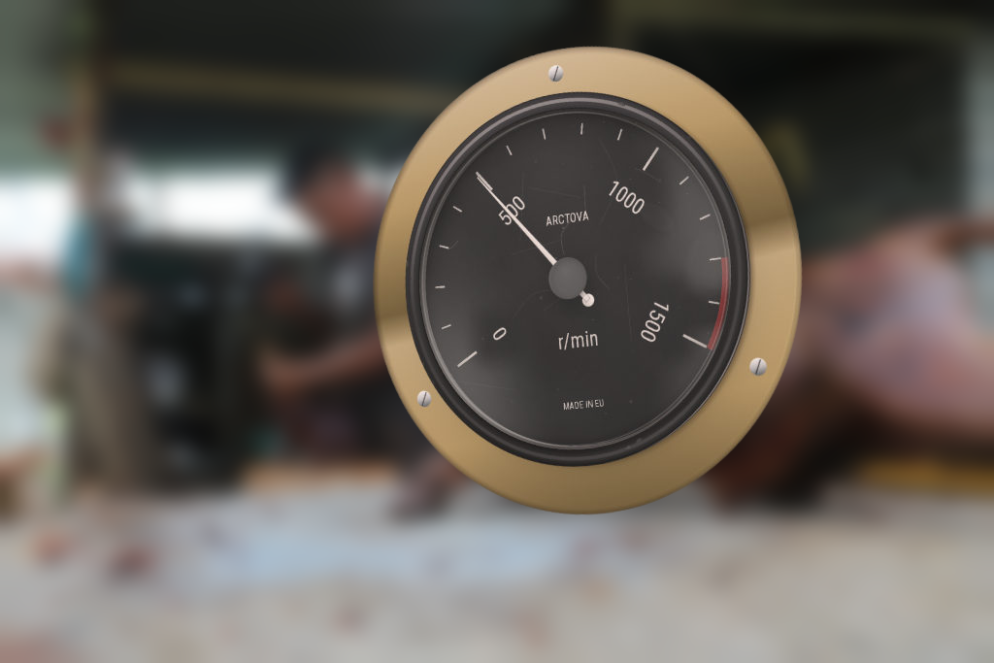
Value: 500 rpm
